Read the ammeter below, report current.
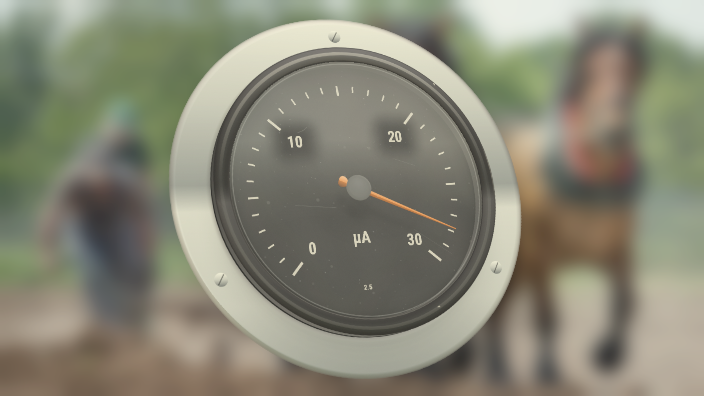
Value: 28 µA
